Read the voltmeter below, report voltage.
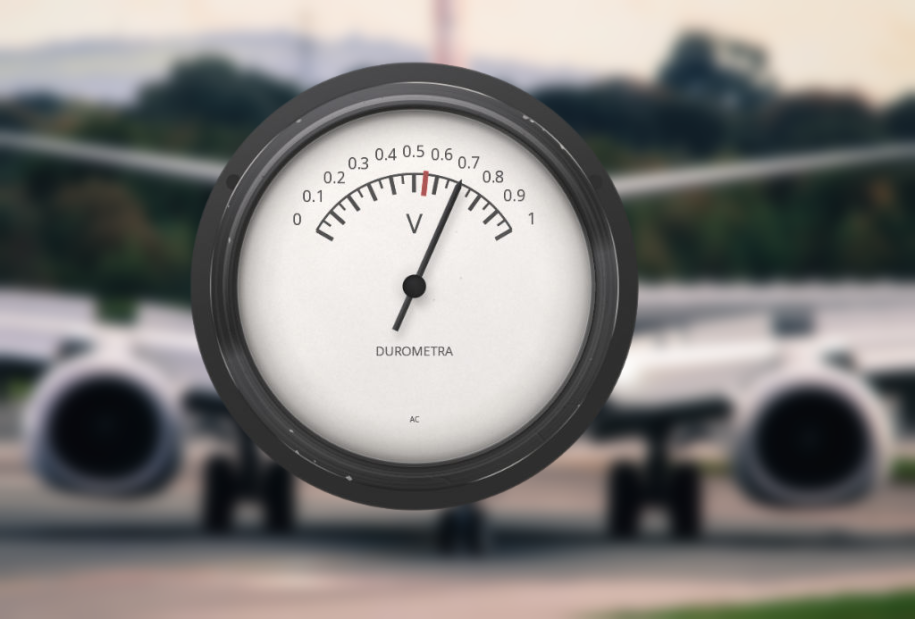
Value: 0.7 V
